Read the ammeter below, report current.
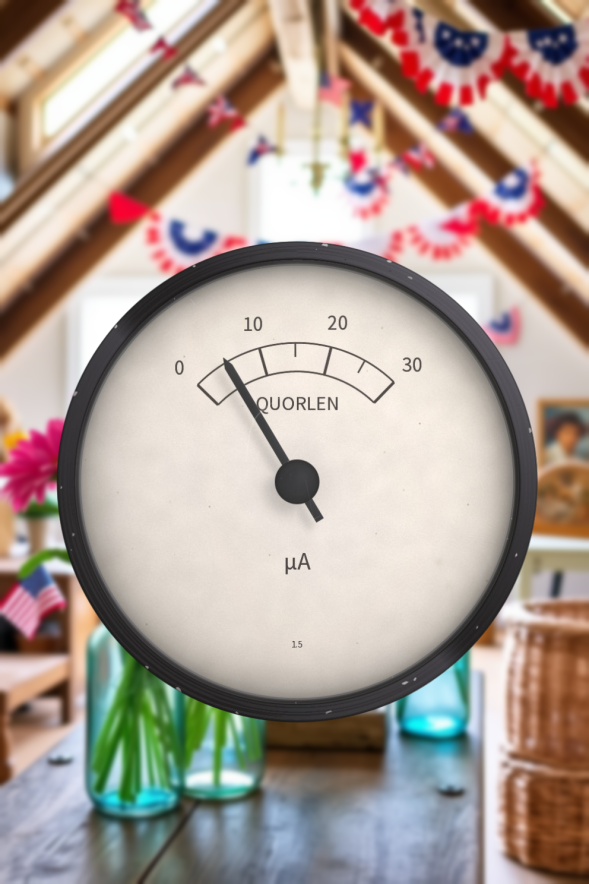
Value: 5 µA
